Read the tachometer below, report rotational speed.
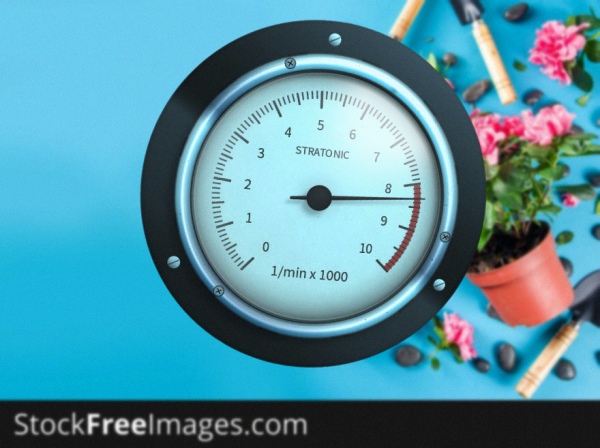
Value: 8300 rpm
